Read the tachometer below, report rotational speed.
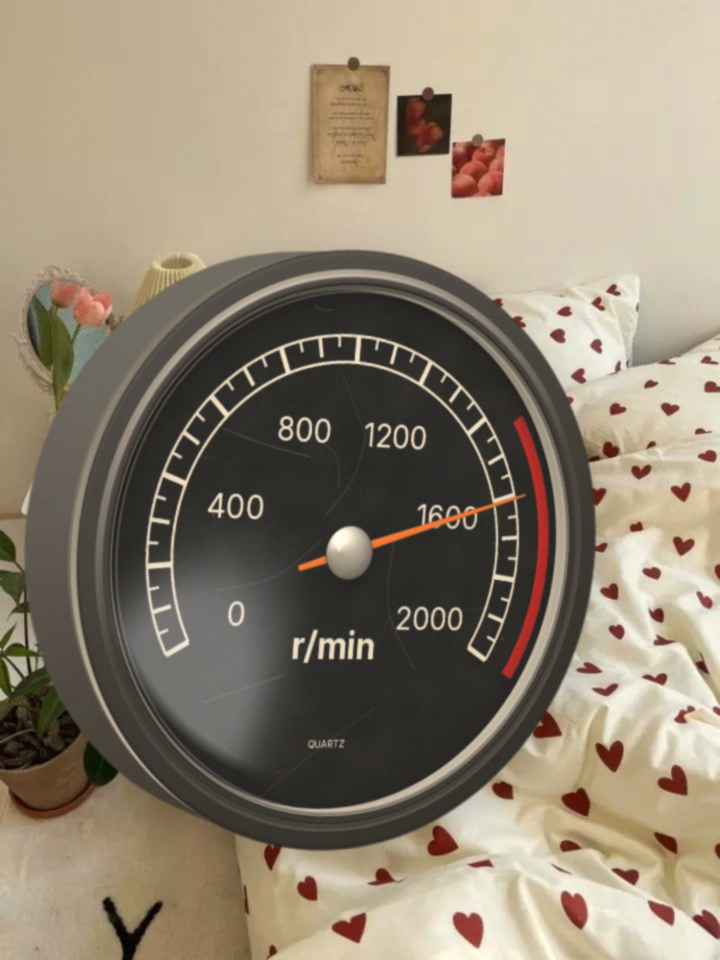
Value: 1600 rpm
